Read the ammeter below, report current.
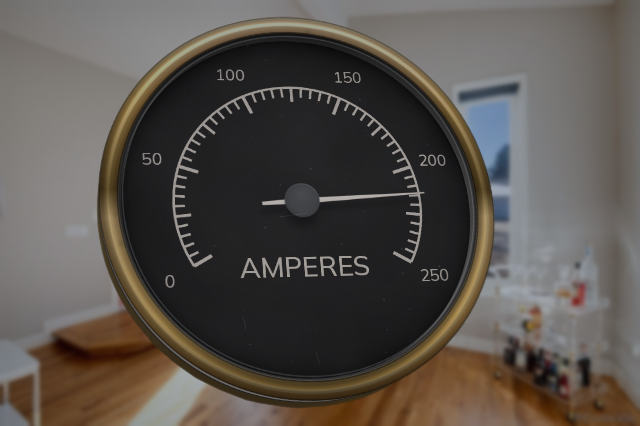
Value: 215 A
